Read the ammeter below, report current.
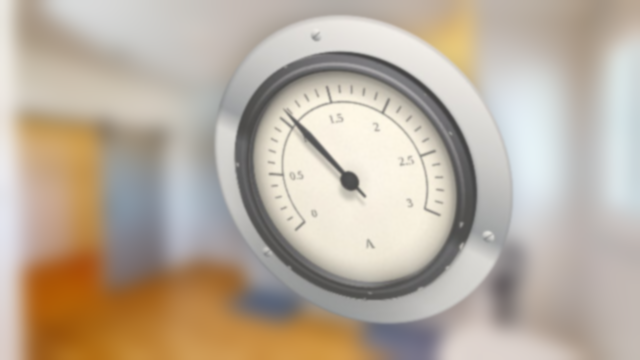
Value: 1.1 A
